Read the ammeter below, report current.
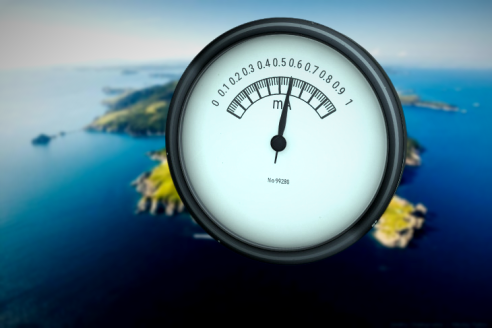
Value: 0.6 mA
